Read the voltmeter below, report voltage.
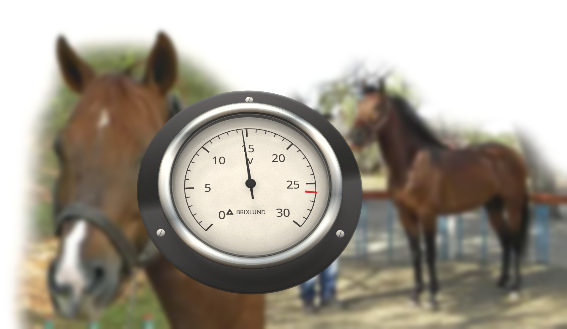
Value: 14.5 V
